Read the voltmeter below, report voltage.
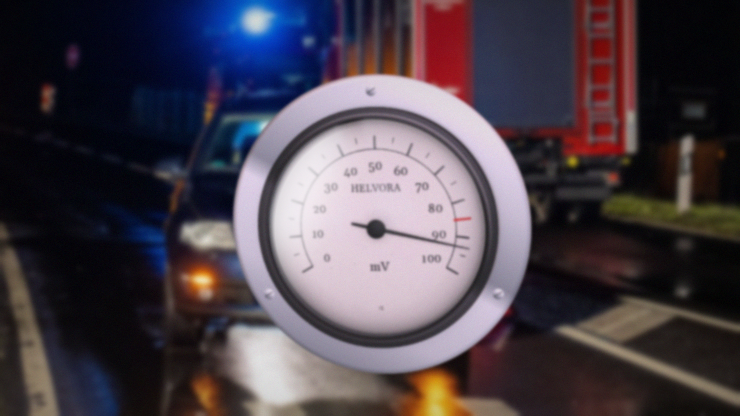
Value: 92.5 mV
